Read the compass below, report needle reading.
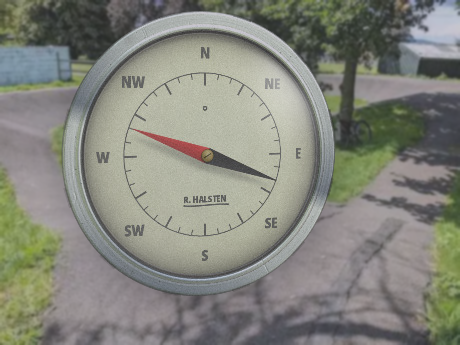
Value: 290 °
